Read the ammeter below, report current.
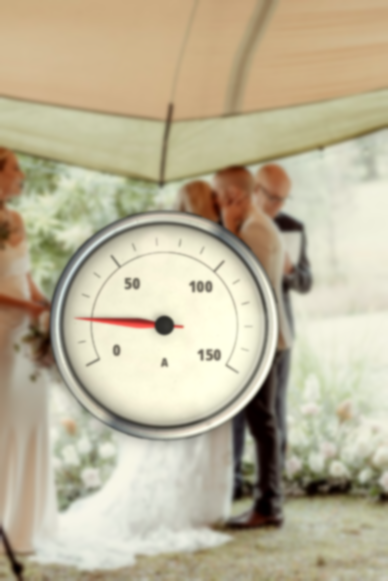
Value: 20 A
